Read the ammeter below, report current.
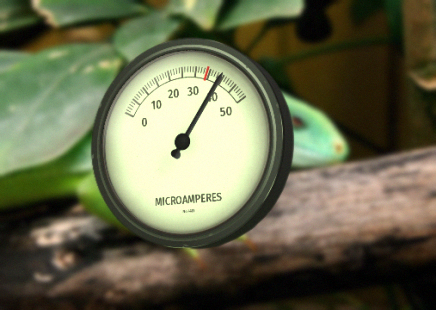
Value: 40 µA
